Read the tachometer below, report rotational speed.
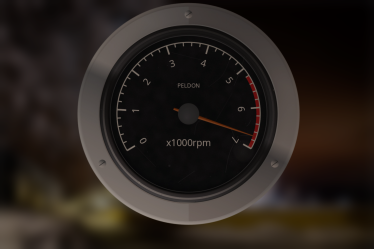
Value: 6700 rpm
